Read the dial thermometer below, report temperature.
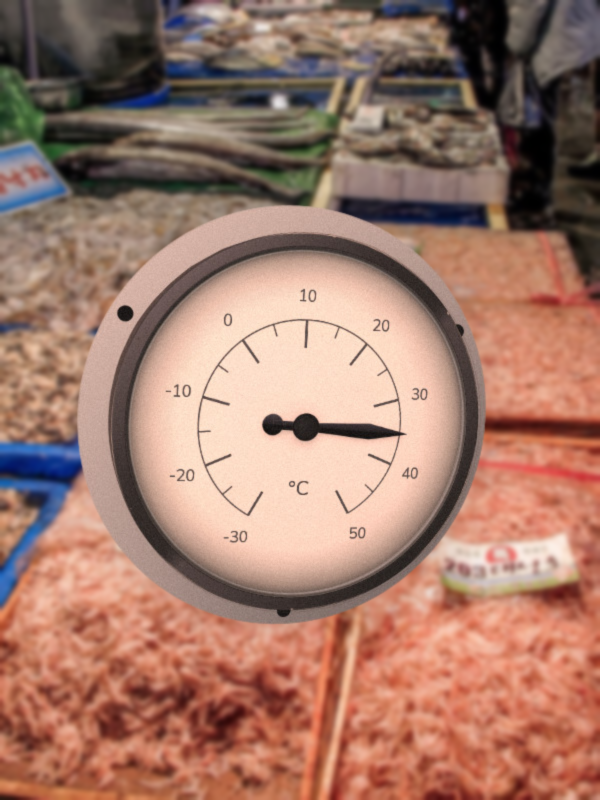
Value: 35 °C
